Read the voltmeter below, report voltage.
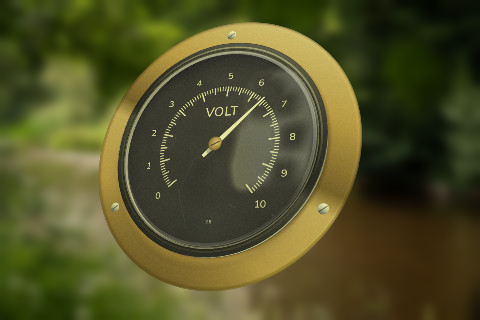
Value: 6.5 V
